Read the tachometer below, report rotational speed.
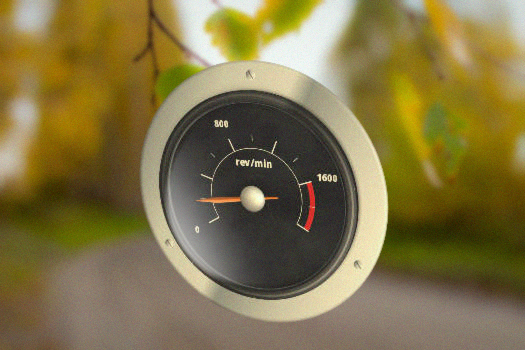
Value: 200 rpm
